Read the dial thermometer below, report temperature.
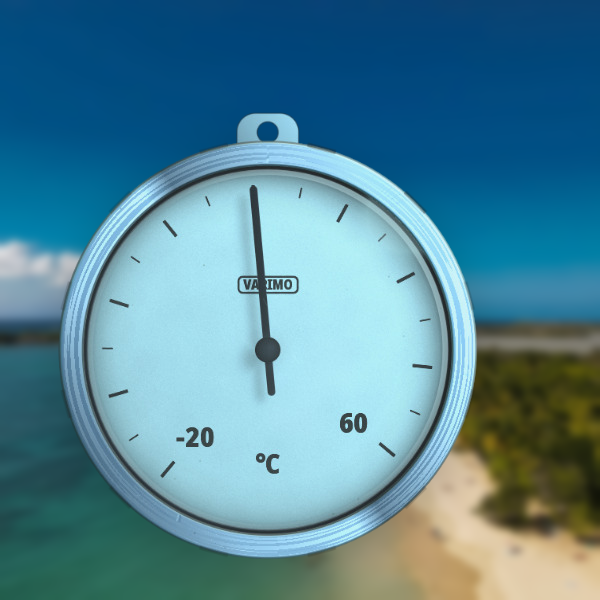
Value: 20 °C
